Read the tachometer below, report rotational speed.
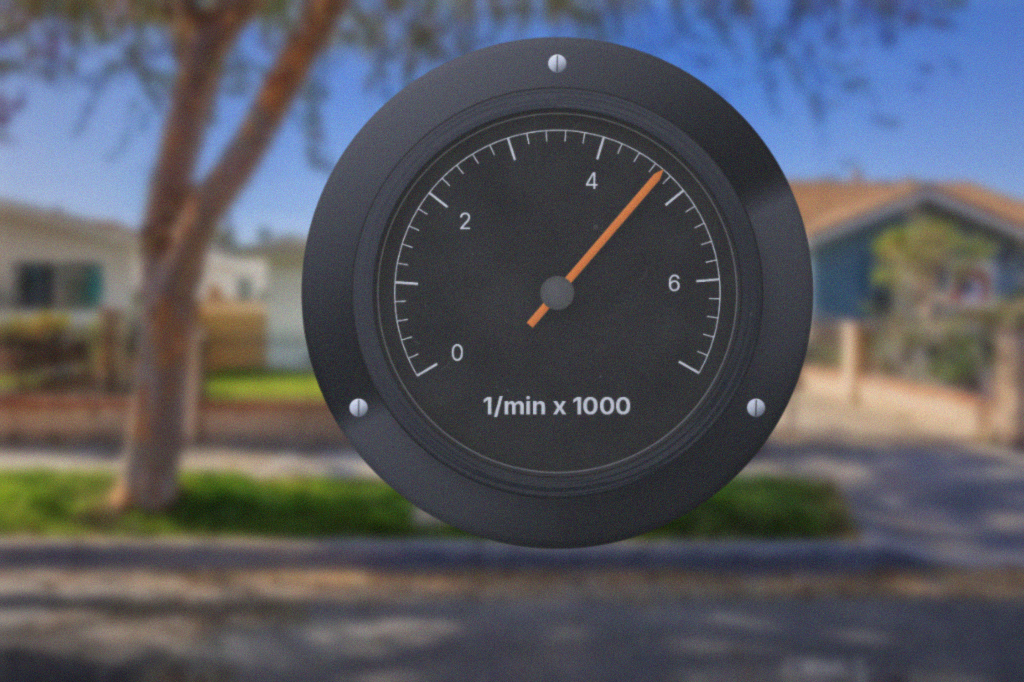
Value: 4700 rpm
